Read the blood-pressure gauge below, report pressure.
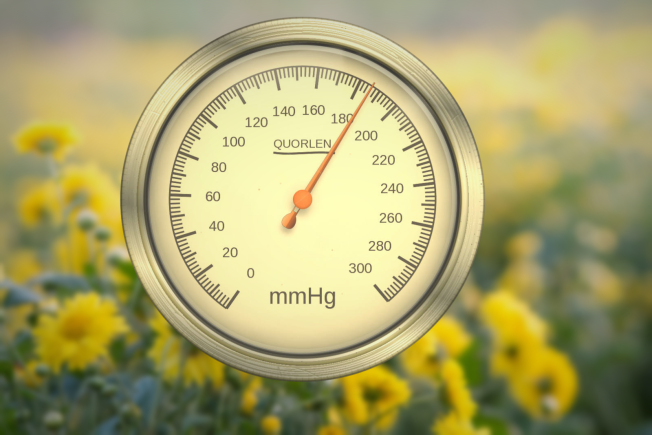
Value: 186 mmHg
